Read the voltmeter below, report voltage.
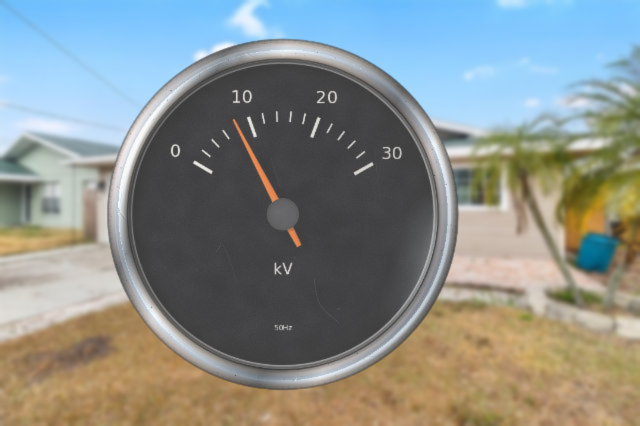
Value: 8 kV
